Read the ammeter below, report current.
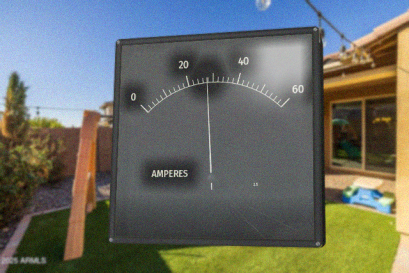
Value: 28 A
